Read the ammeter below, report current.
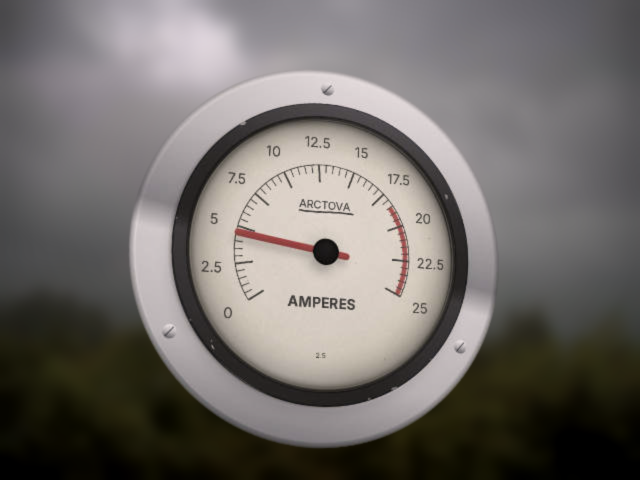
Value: 4.5 A
